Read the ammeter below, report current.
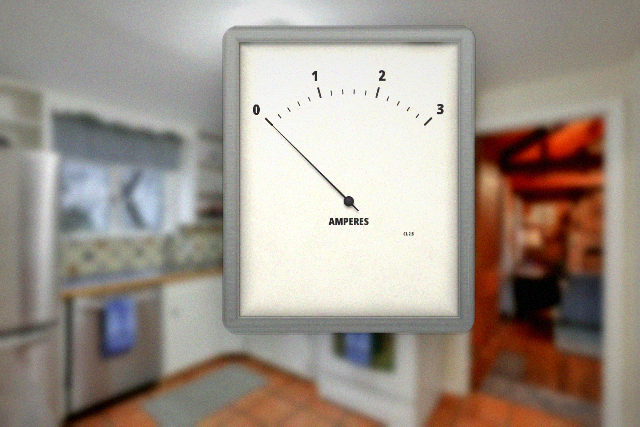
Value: 0 A
